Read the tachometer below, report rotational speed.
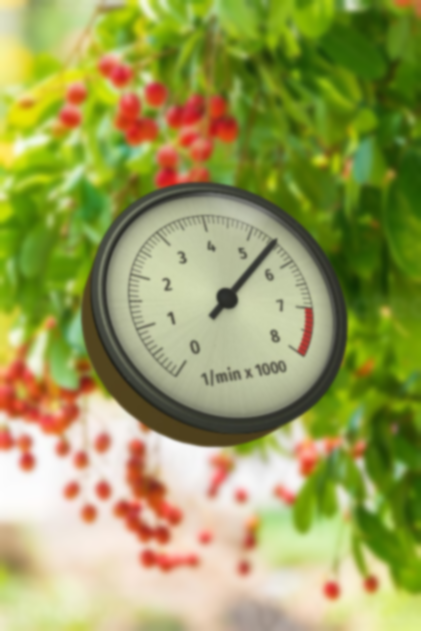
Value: 5500 rpm
